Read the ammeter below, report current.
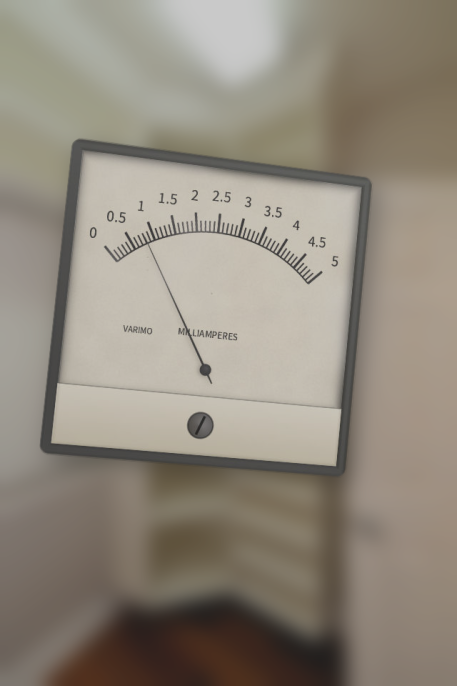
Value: 0.8 mA
